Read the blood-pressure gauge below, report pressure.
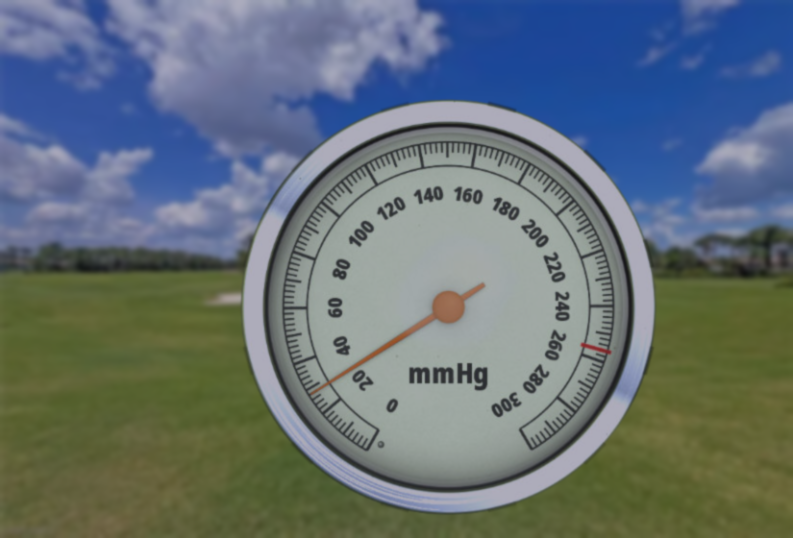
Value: 28 mmHg
